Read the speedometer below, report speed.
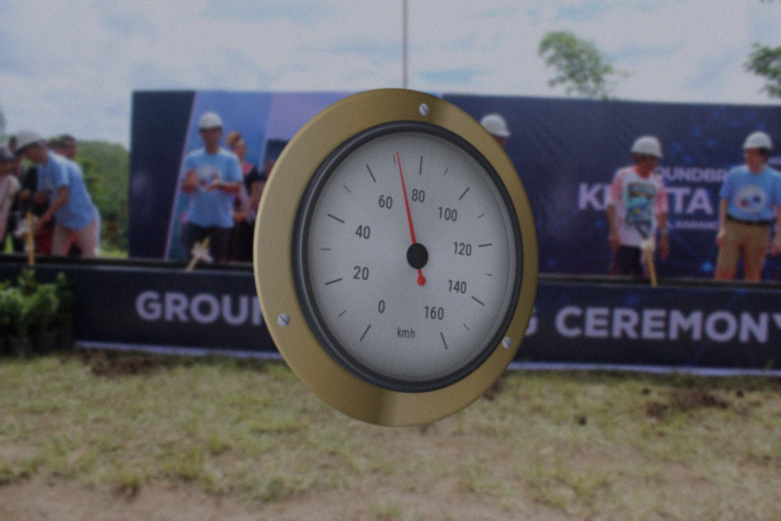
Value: 70 km/h
